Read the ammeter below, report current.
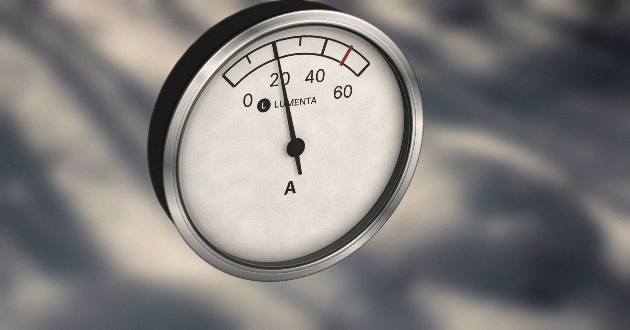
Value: 20 A
